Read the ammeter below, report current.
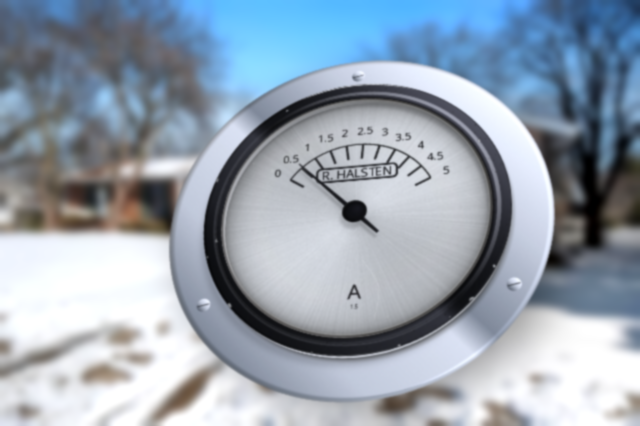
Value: 0.5 A
